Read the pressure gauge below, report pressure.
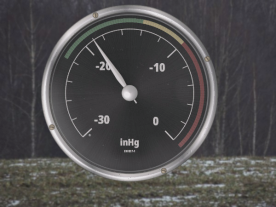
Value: -19 inHg
